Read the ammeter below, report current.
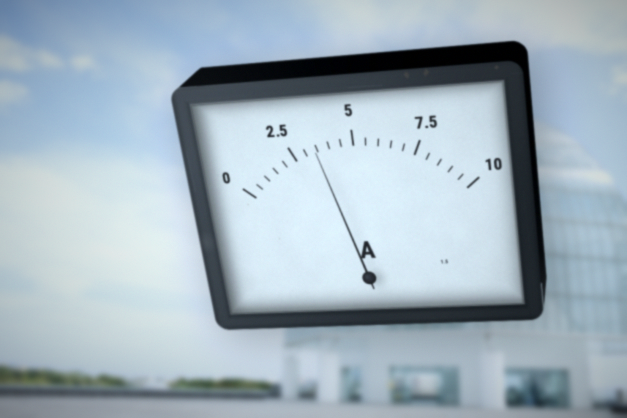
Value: 3.5 A
